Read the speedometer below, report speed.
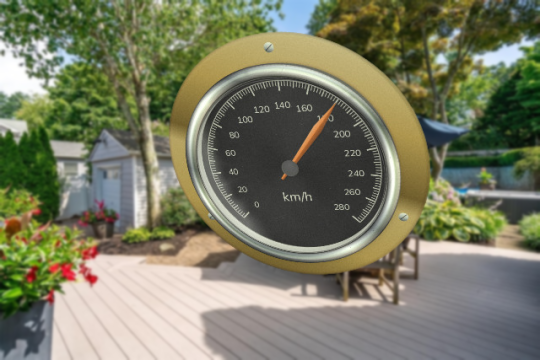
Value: 180 km/h
